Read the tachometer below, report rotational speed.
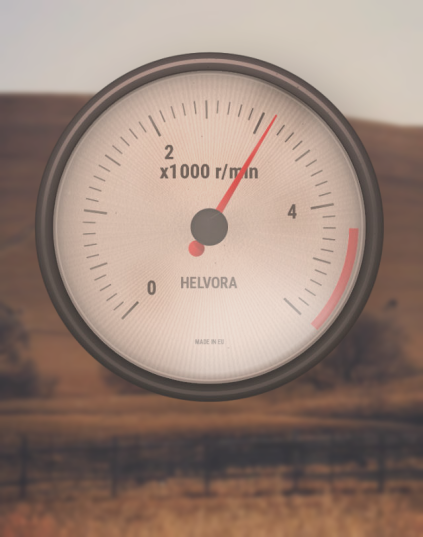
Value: 3100 rpm
